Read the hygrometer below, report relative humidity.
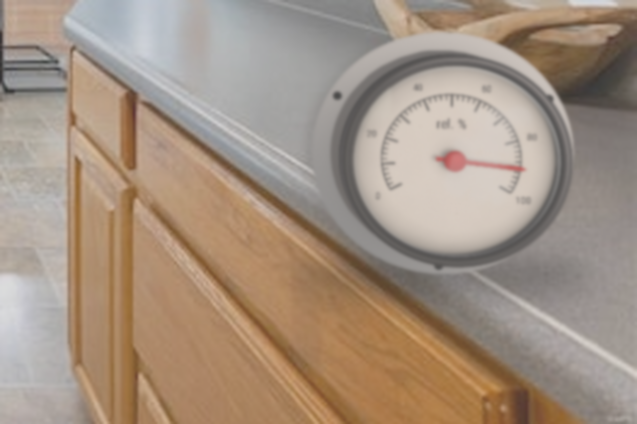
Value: 90 %
